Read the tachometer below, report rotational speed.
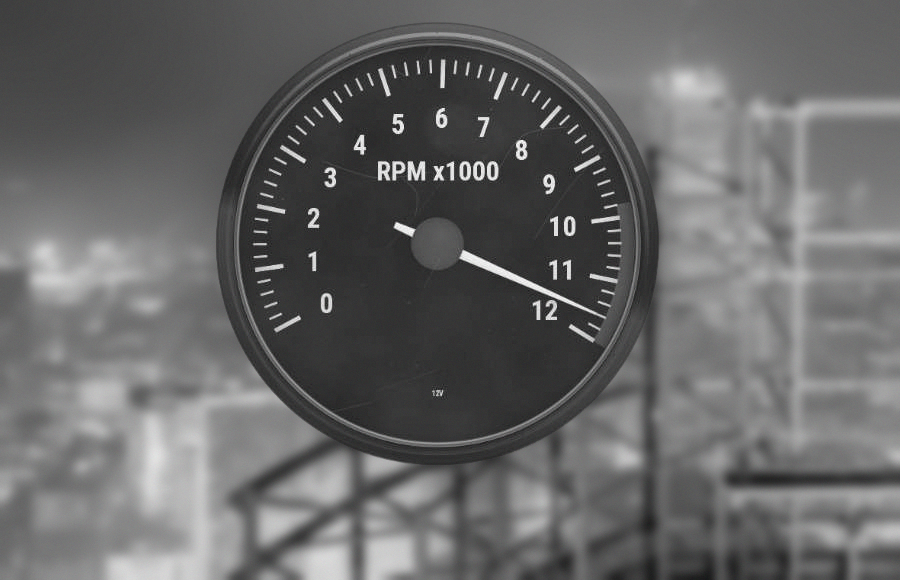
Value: 11600 rpm
